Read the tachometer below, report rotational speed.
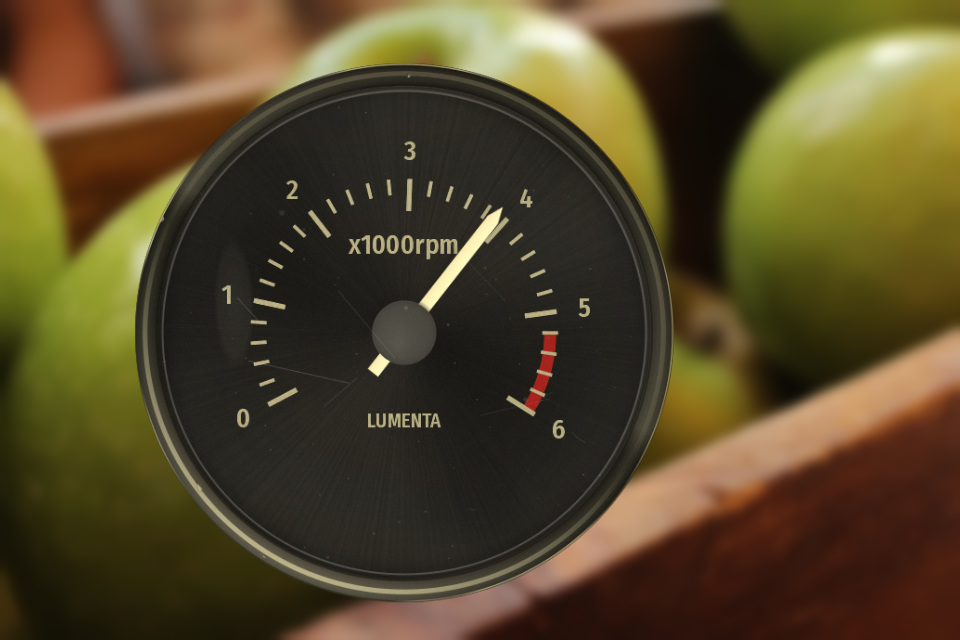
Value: 3900 rpm
